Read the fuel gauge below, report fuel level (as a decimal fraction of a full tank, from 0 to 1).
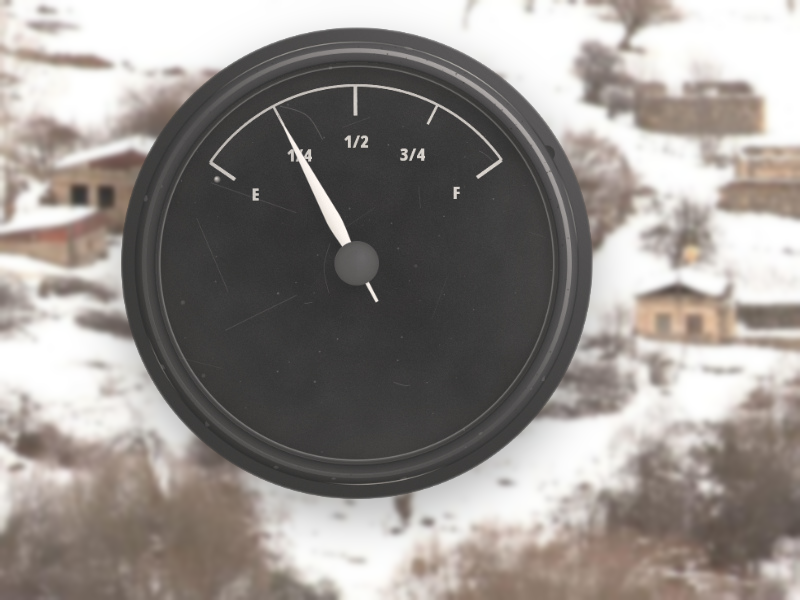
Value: 0.25
